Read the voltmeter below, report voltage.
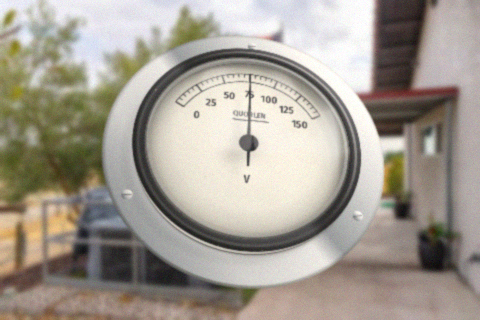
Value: 75 V
